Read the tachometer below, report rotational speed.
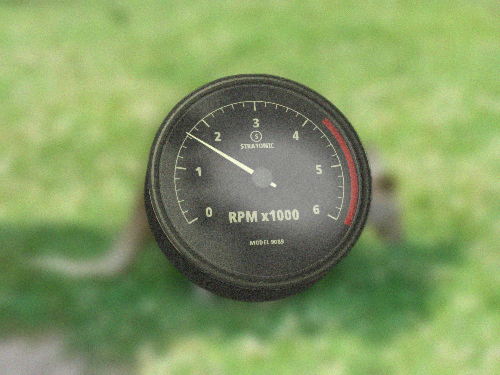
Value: 1600 rpm
